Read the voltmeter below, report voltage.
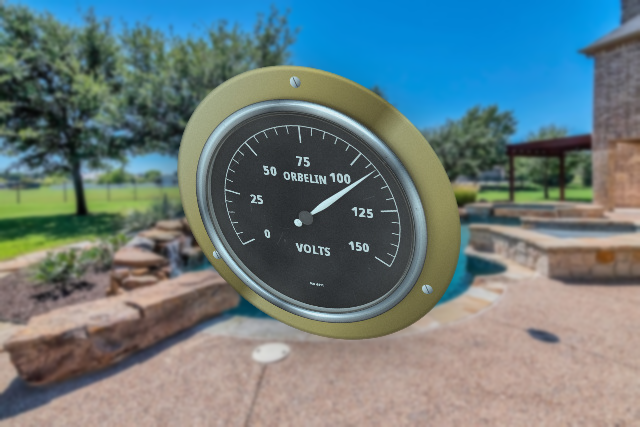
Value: 107.5 V
